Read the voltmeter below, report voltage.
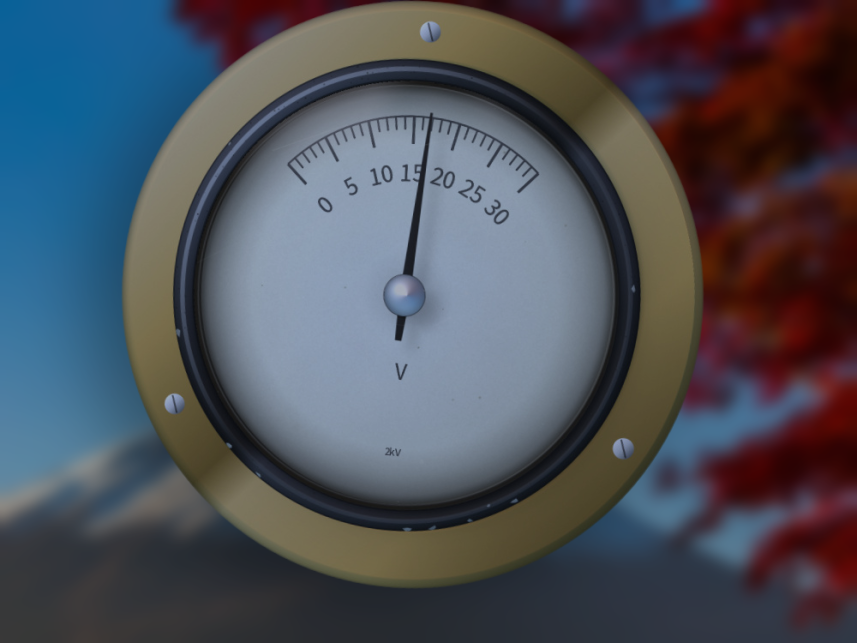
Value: 17 V
